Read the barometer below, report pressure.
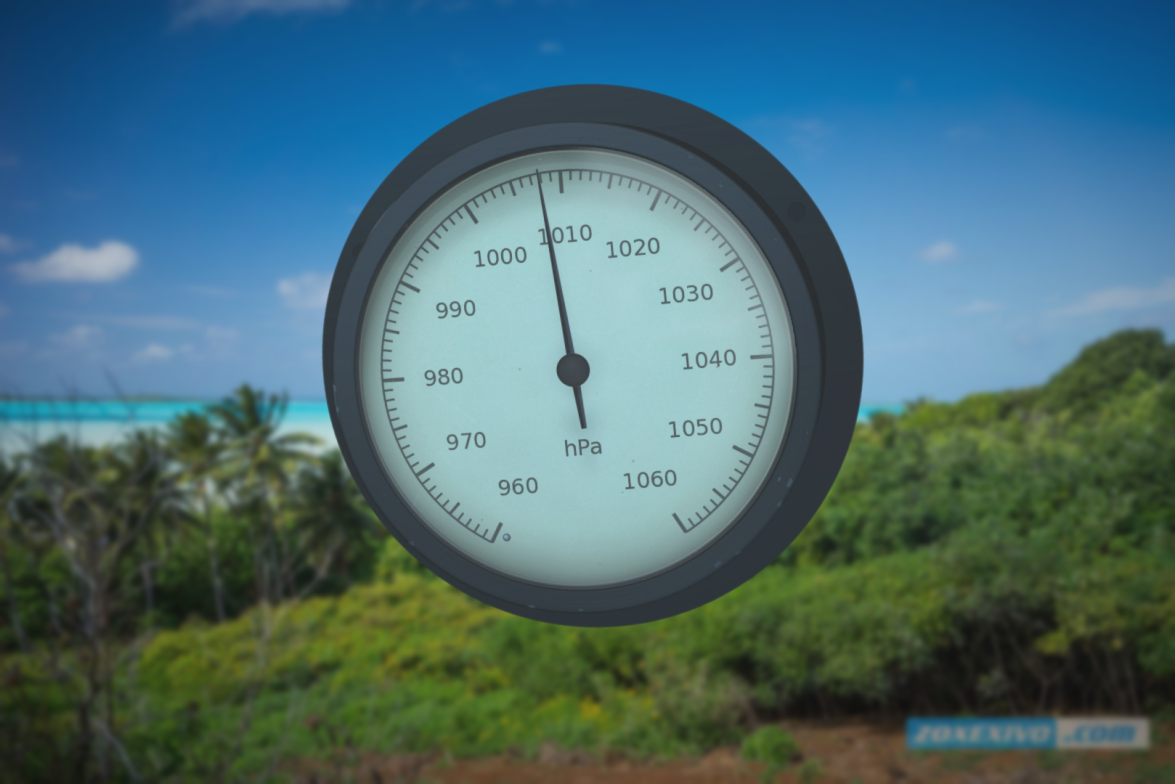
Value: 1008 hPa
